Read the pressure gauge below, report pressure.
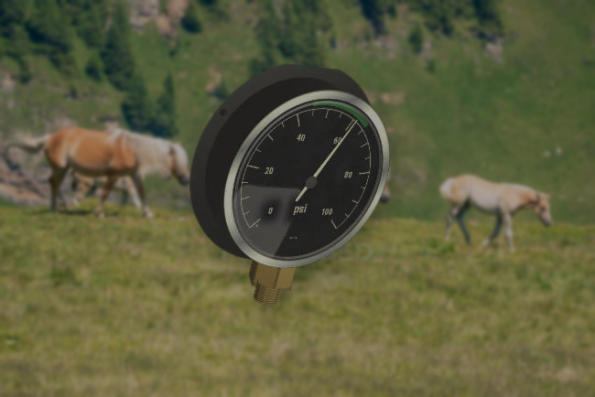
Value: 60 psi
